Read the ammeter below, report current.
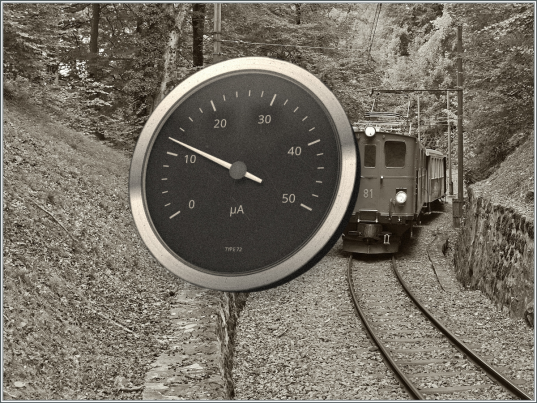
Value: 12 µA
